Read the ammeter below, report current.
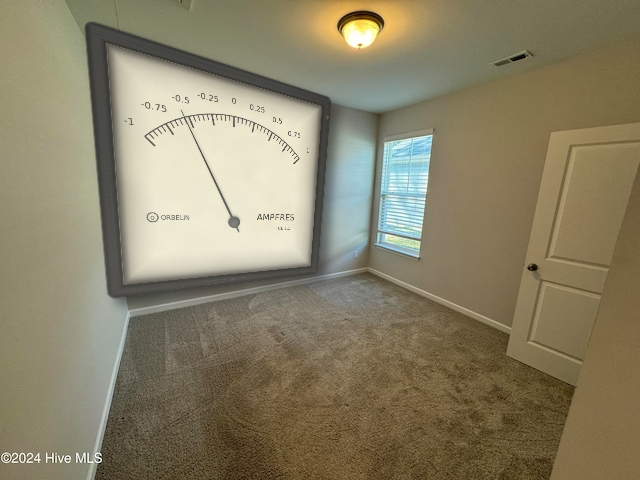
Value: -0.55 A
